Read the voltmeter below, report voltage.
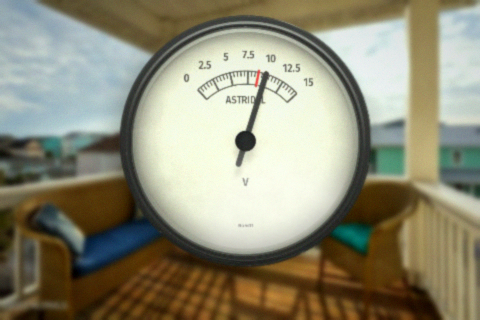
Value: 10 V
